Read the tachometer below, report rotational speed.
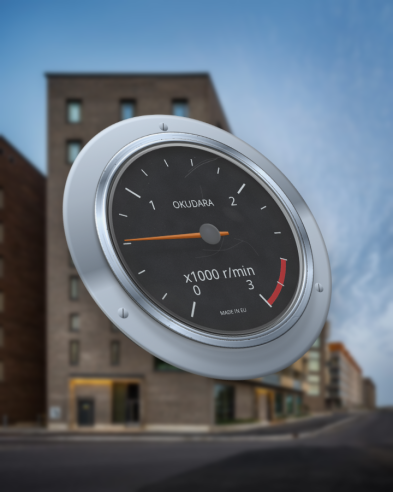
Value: 600 rpm
